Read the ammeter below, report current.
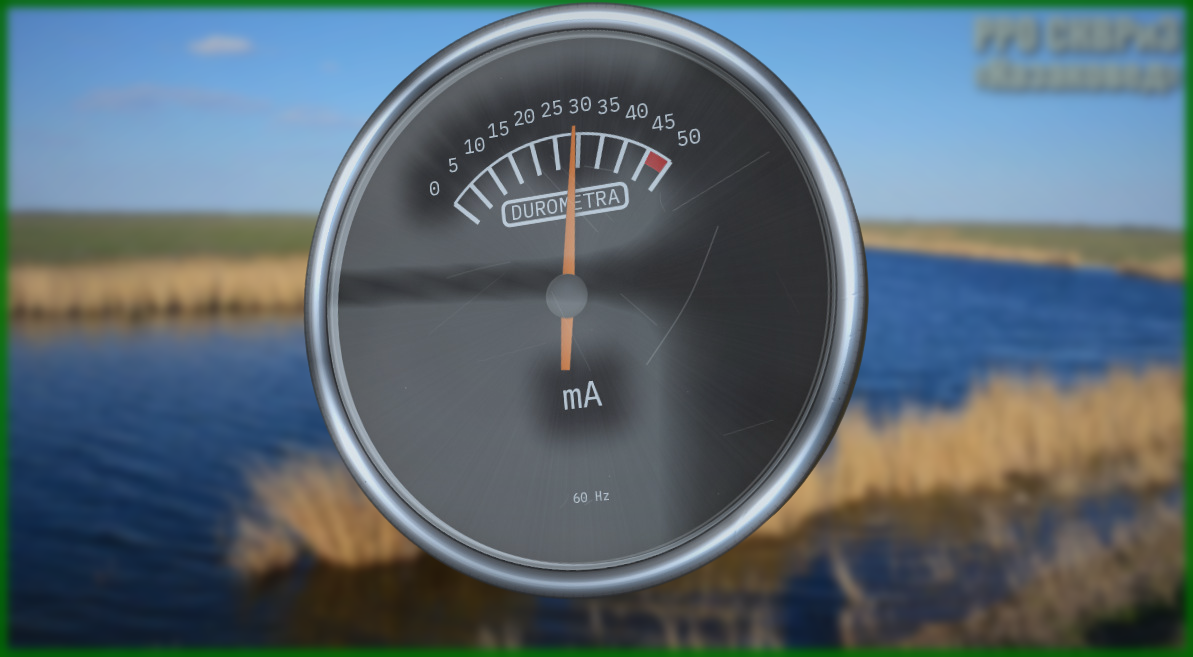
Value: 30 mA
